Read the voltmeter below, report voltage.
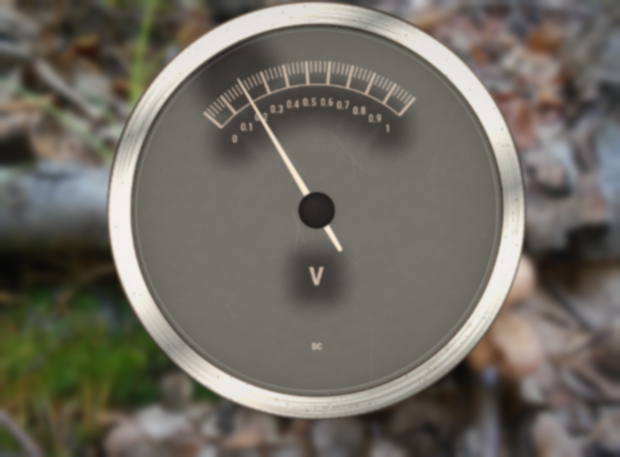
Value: 0.2 V
